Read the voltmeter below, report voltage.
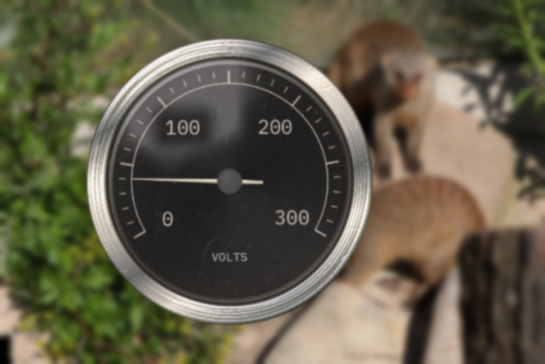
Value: 40 V
